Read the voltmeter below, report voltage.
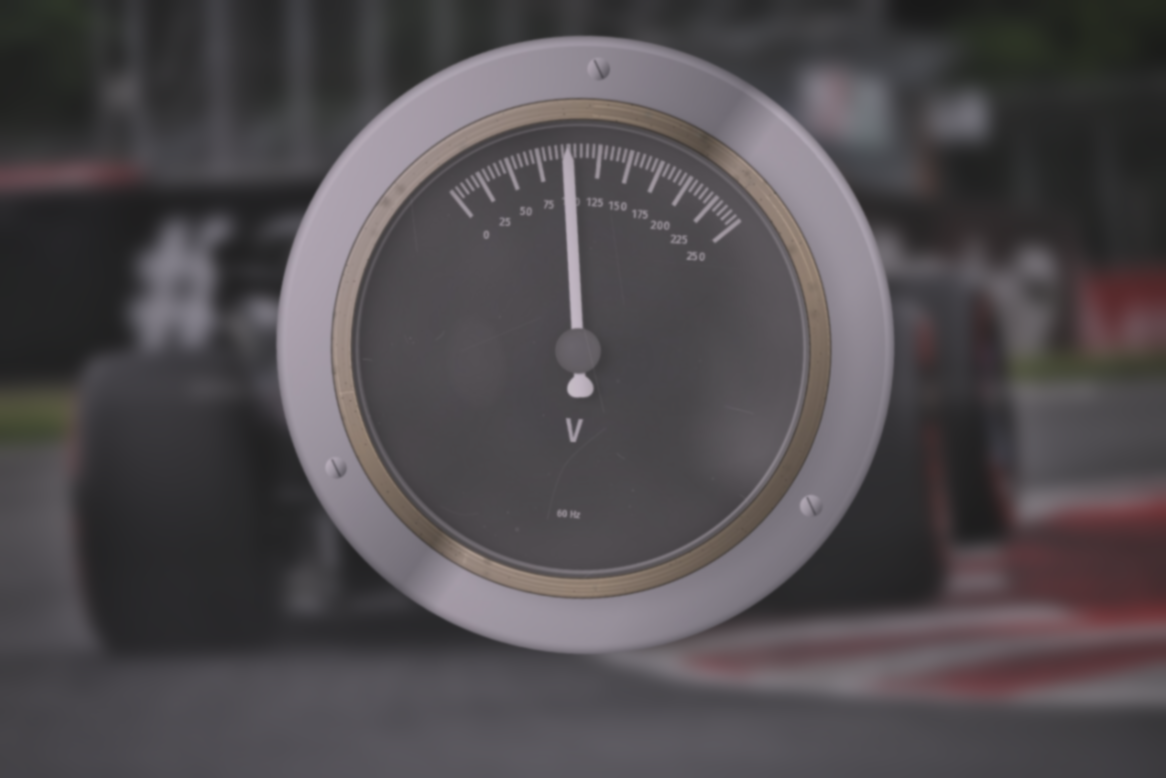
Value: 100 V
